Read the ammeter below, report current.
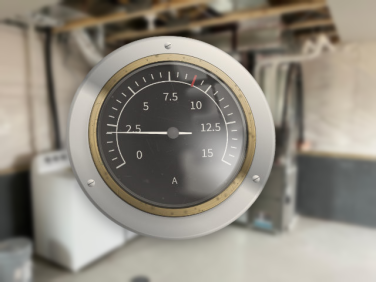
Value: 2 A
